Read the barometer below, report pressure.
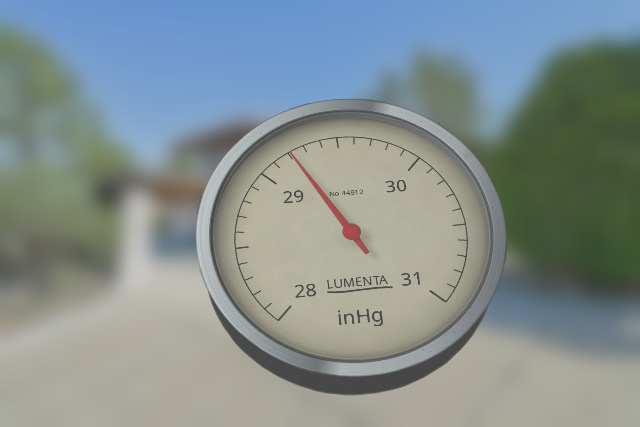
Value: 29.2 inHg
